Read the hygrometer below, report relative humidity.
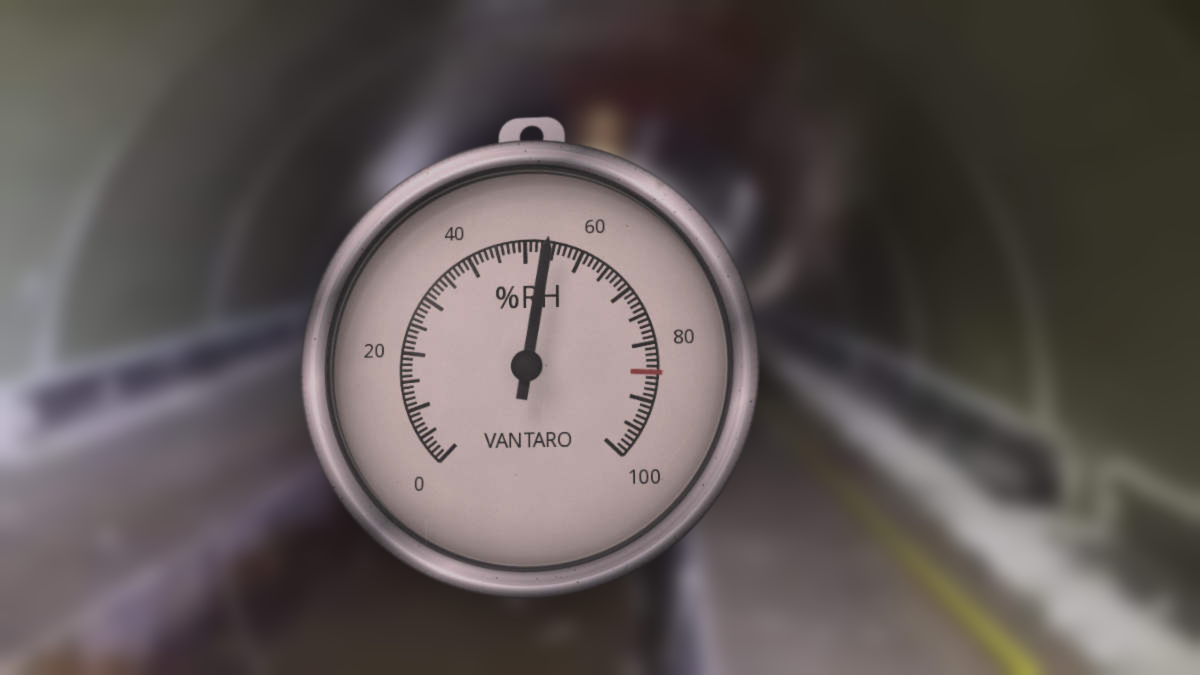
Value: 54 %
